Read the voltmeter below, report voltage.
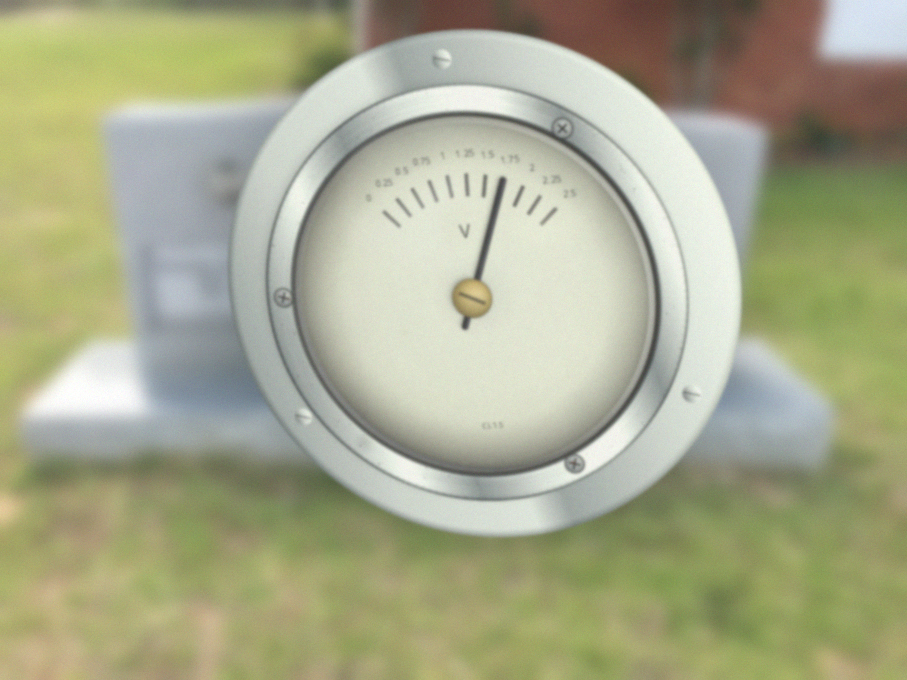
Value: 1.75 V
